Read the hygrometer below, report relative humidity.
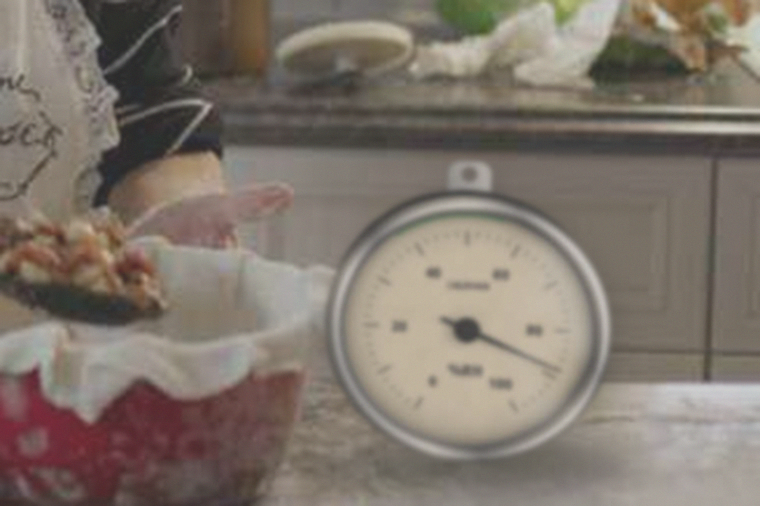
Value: 88 %
